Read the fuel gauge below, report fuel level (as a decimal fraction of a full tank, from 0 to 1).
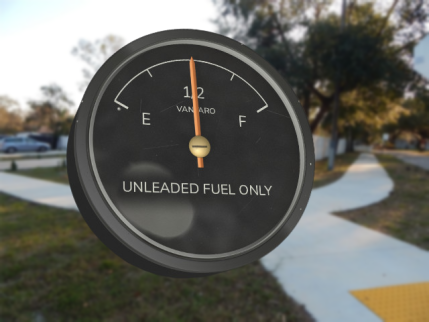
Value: 0.5
